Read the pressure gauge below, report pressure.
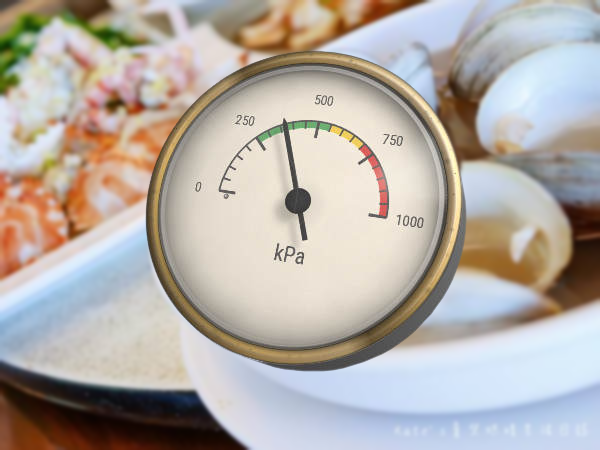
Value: 375 kPa
